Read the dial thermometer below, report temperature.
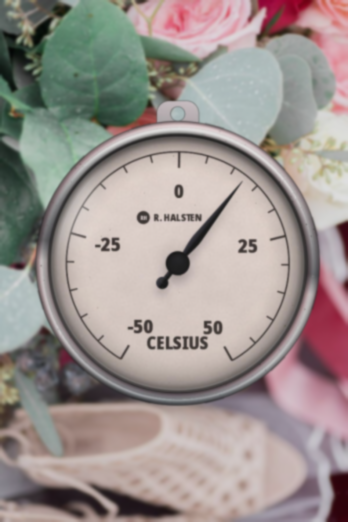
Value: 12.5 °C
